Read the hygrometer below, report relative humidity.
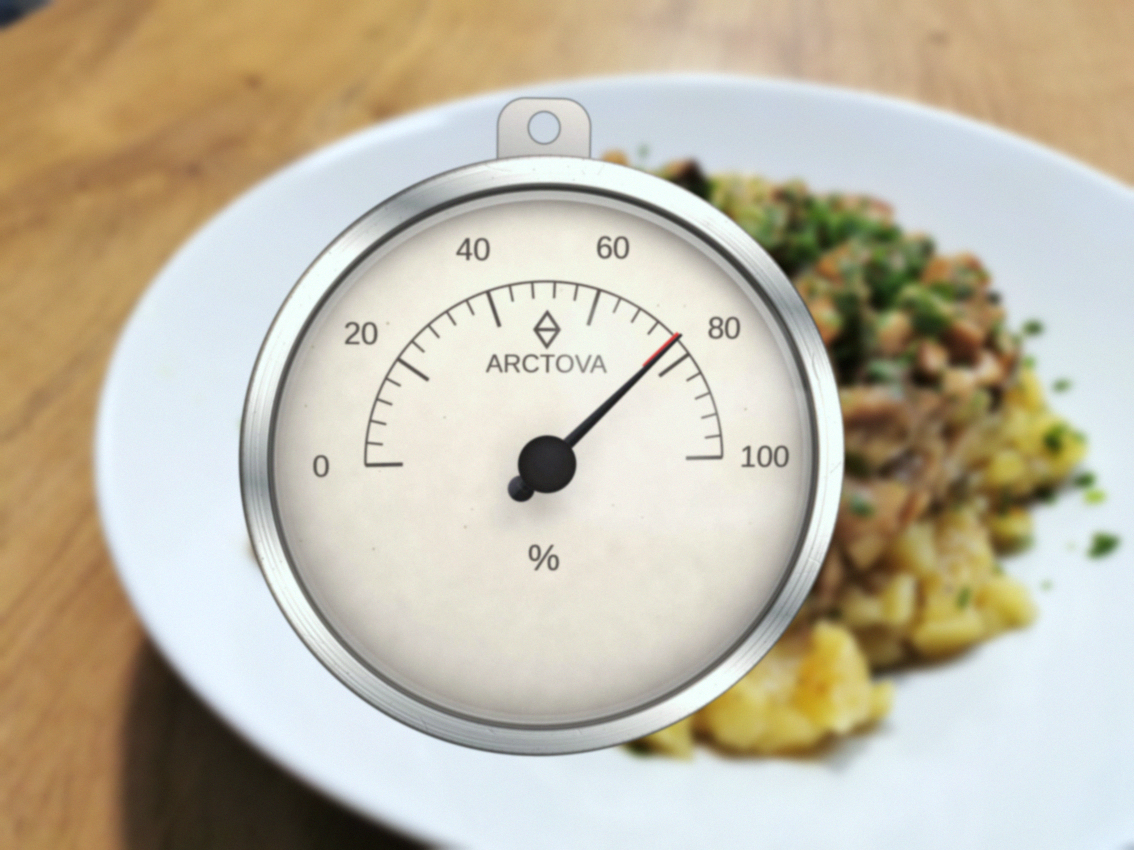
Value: 76 %
